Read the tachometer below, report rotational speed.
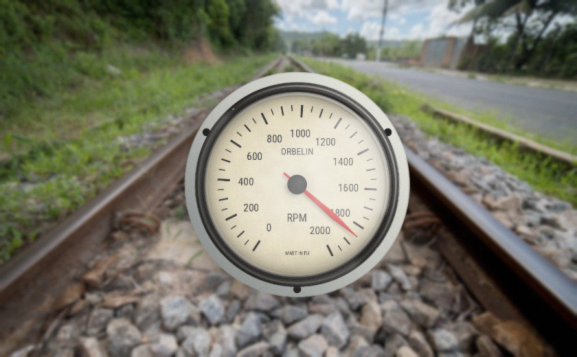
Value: 1850 rpm
